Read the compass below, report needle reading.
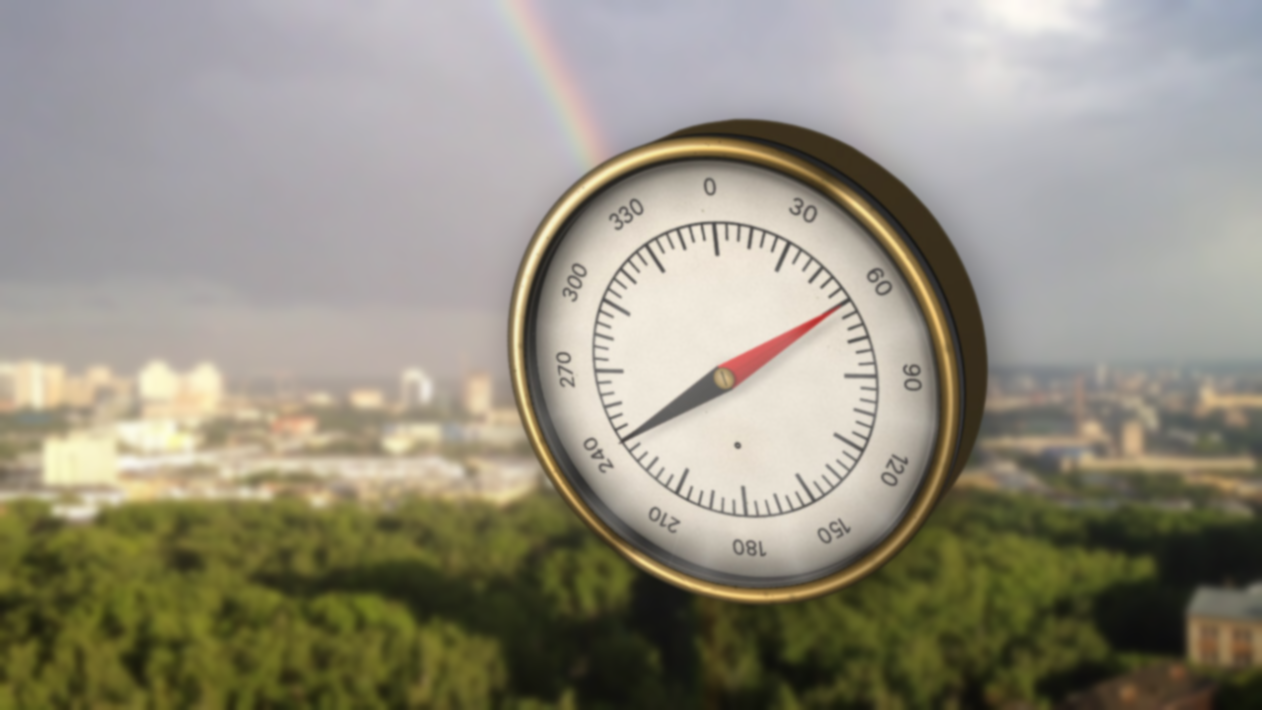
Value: 60 °
